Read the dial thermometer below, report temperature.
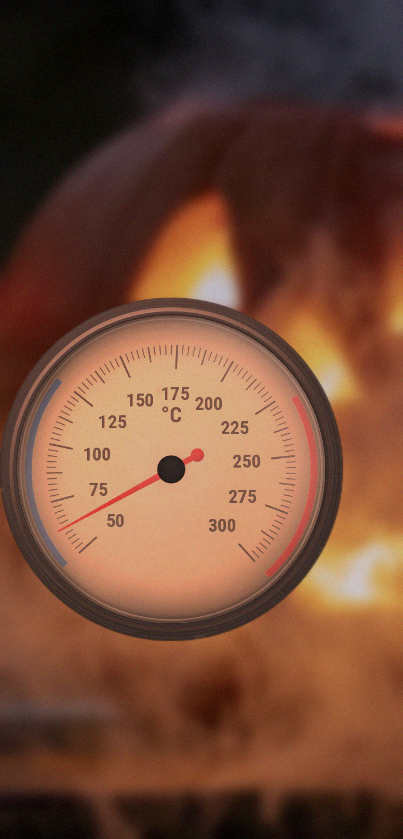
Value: 62.5 °C
